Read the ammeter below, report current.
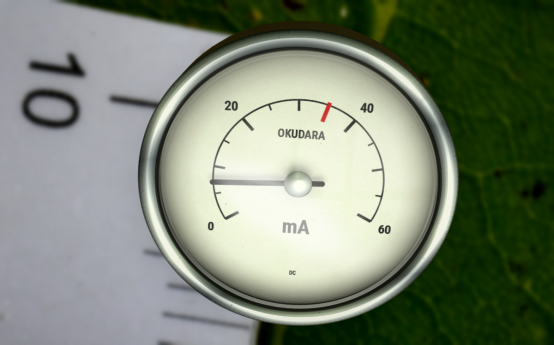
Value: 7.5 mA
